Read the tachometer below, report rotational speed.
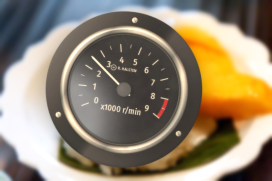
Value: 2500 rpm
